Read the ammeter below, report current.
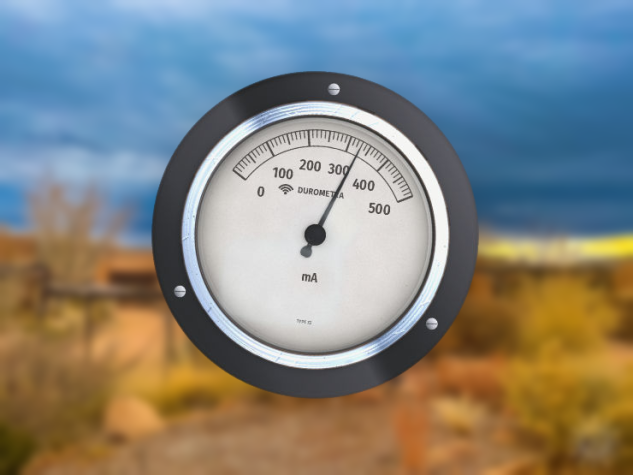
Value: 330 mA
